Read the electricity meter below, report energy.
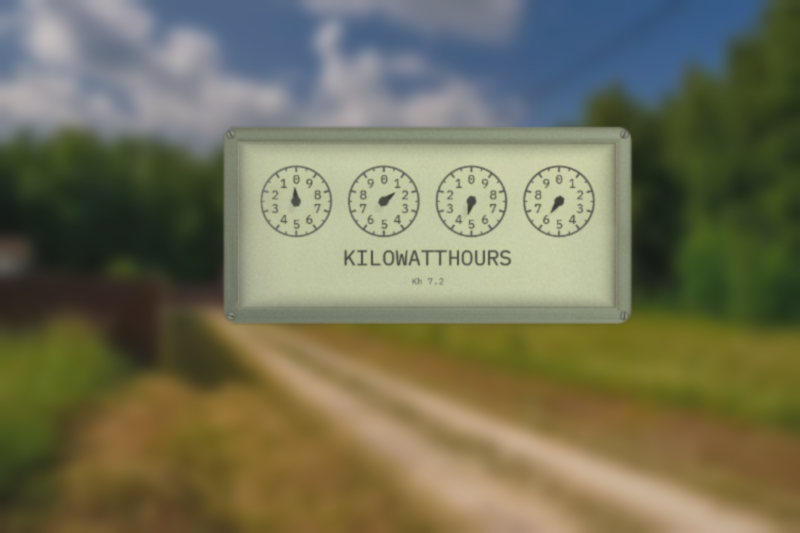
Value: 146 kWh
